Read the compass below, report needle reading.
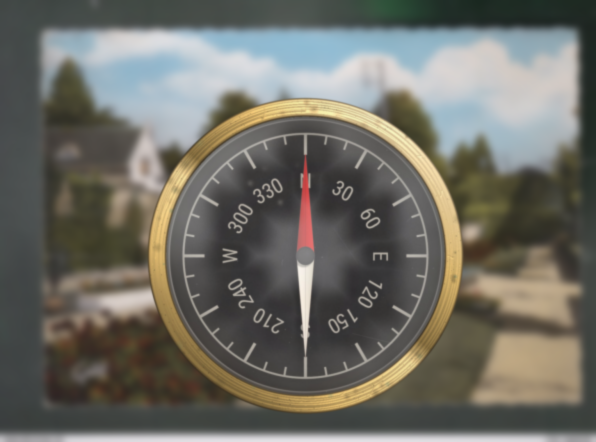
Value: 0 °
